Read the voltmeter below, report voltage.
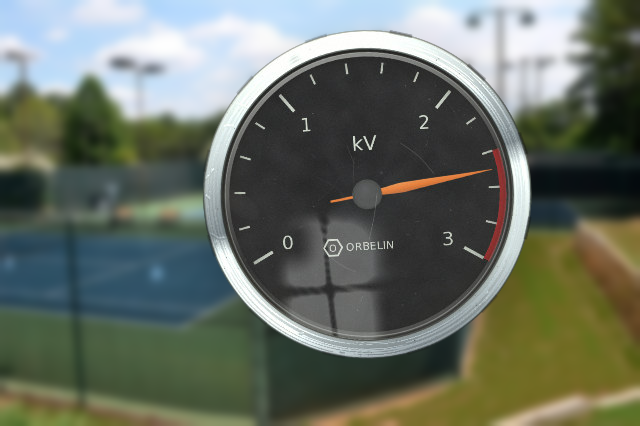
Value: 2.5 kV
